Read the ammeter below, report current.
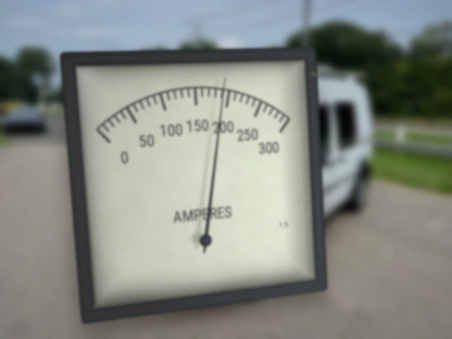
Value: 190 A
